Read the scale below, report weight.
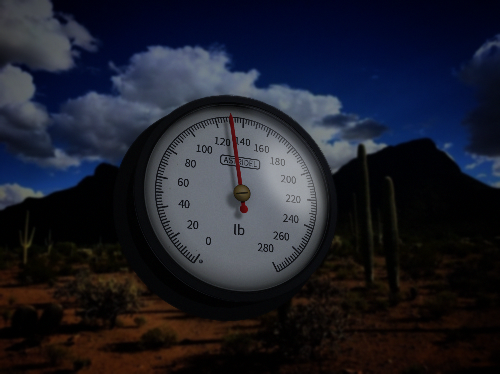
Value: 130 lb
